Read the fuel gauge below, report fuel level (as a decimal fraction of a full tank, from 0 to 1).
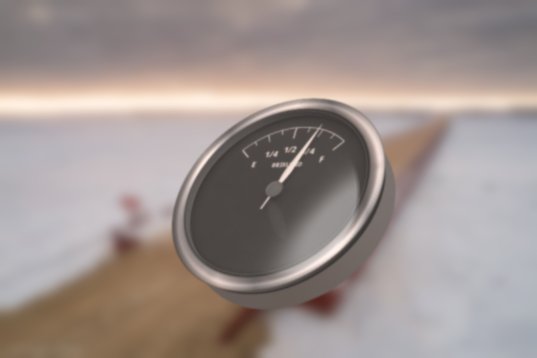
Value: 0.75
